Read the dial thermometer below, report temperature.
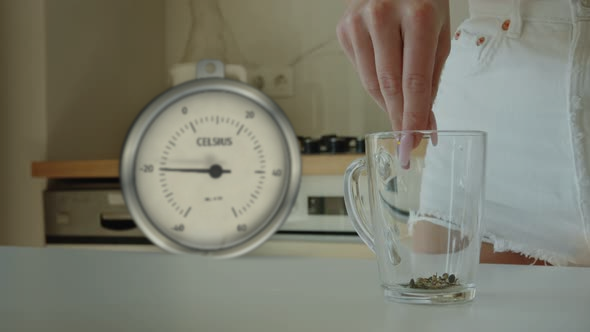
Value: -20 °C
